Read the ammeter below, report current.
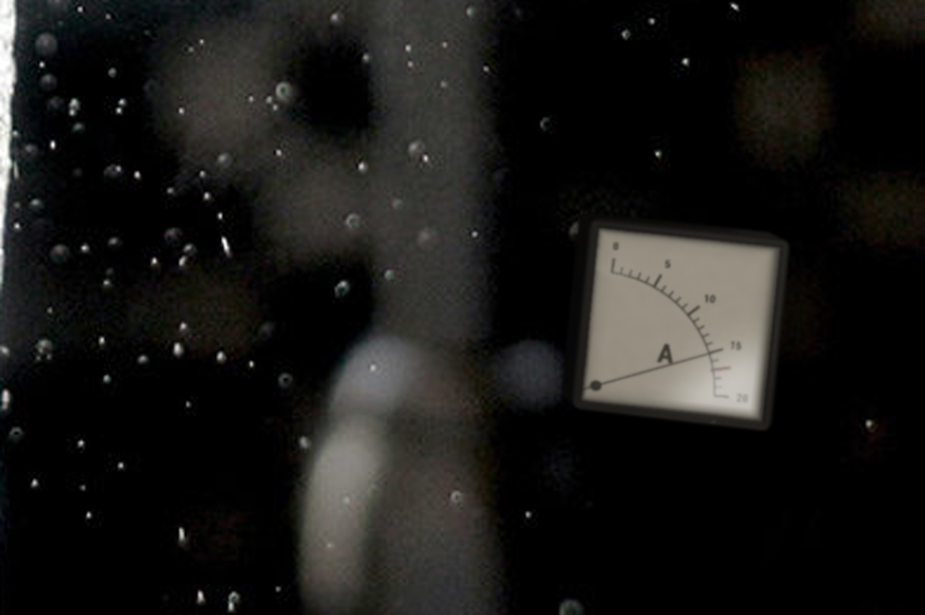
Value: 15 A
